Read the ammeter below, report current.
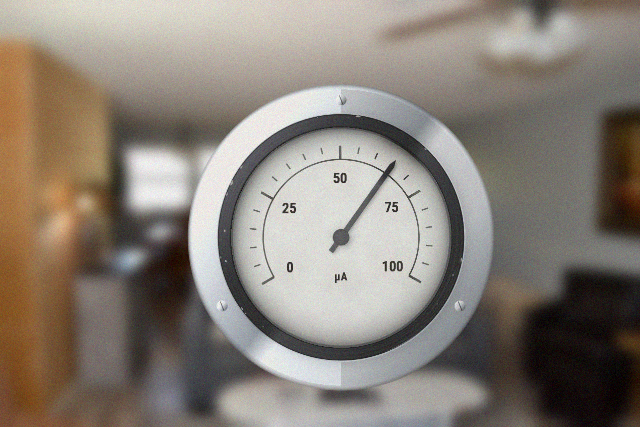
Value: 65 µA
